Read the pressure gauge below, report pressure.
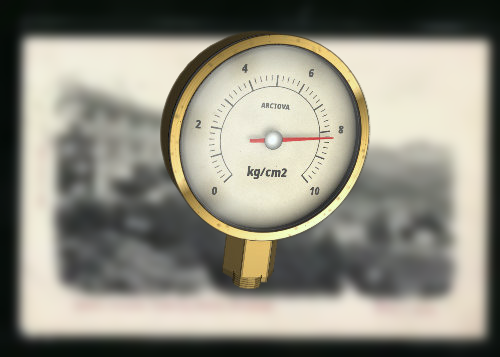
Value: 8.2 kg/cm²
